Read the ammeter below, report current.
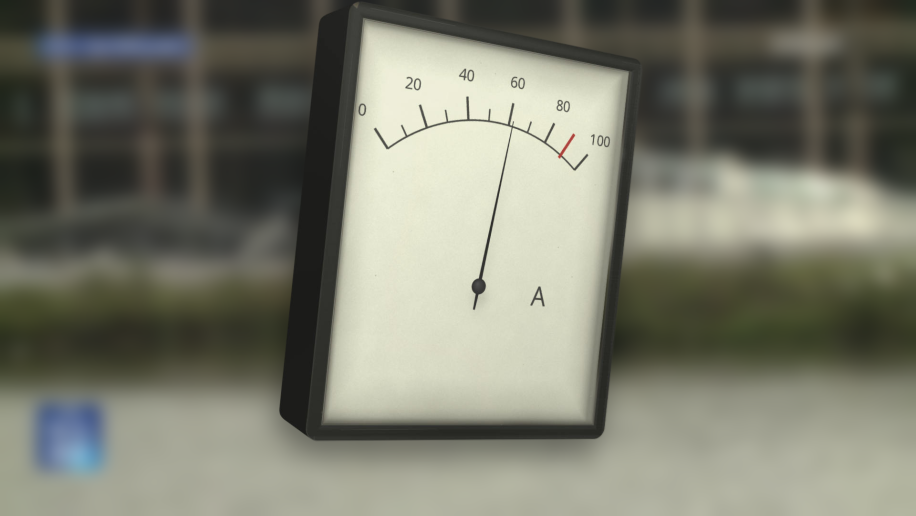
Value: 60 A
